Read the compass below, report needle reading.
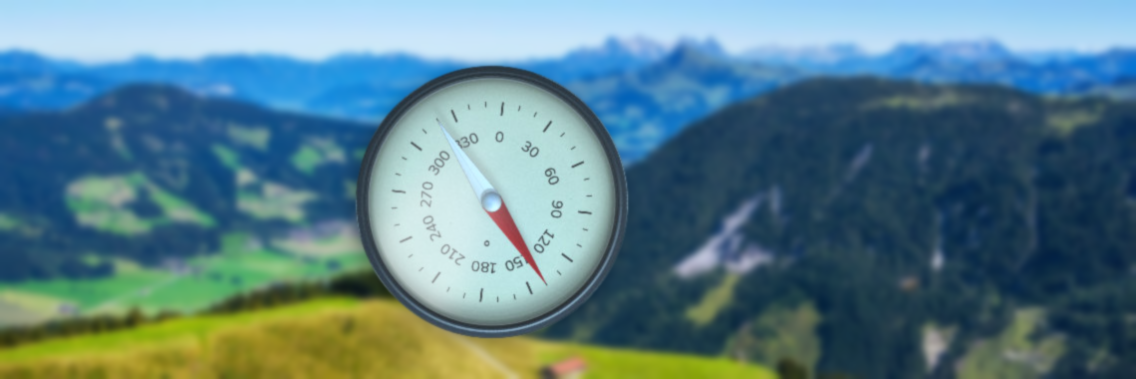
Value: 140 °
